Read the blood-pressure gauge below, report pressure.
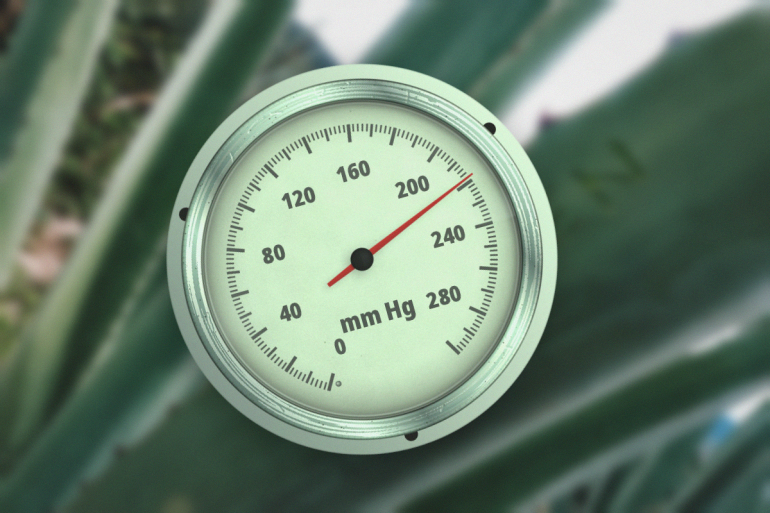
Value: 218 mmHg
